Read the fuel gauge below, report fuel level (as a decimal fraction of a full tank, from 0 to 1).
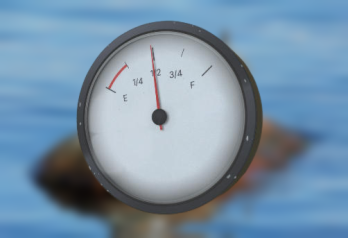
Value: 0.5
